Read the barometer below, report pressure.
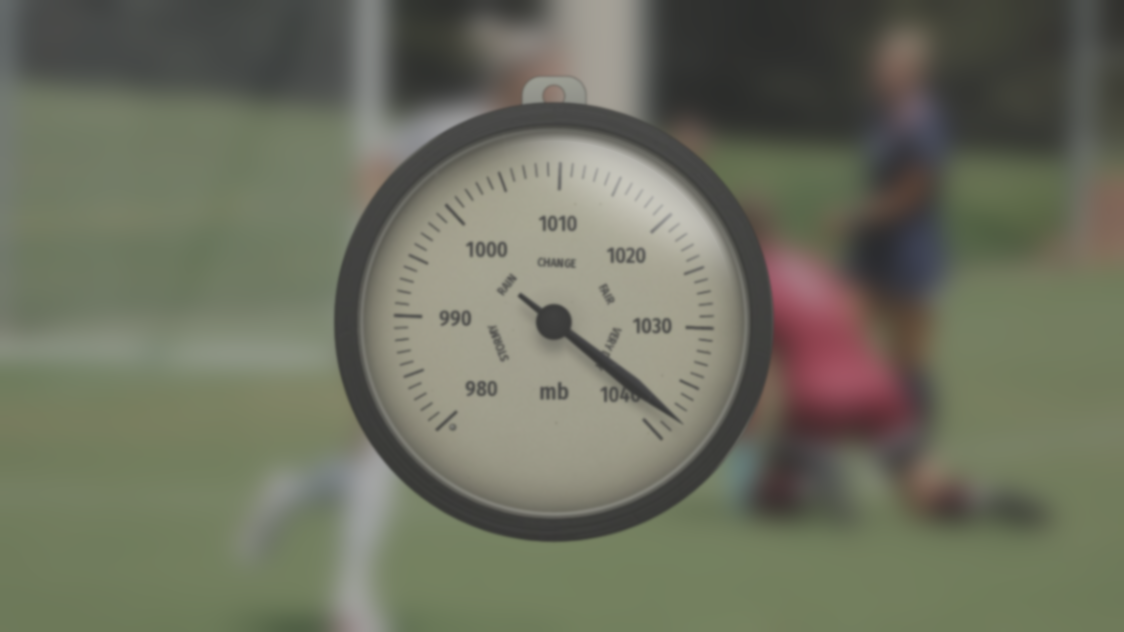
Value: 1038 mbar
